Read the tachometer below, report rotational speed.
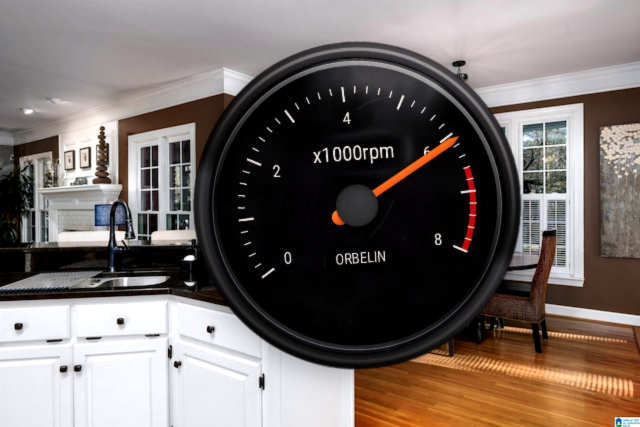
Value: 6100 rpm
